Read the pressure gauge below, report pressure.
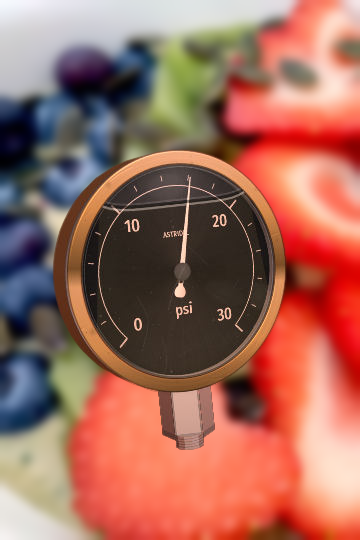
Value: 16 psi
